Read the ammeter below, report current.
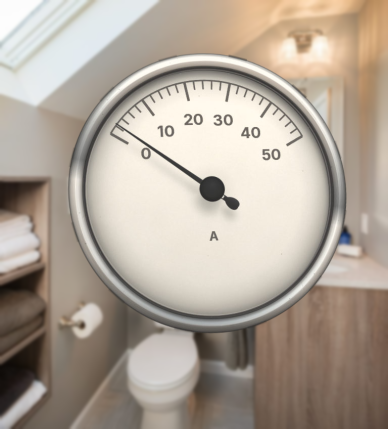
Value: 2 A
